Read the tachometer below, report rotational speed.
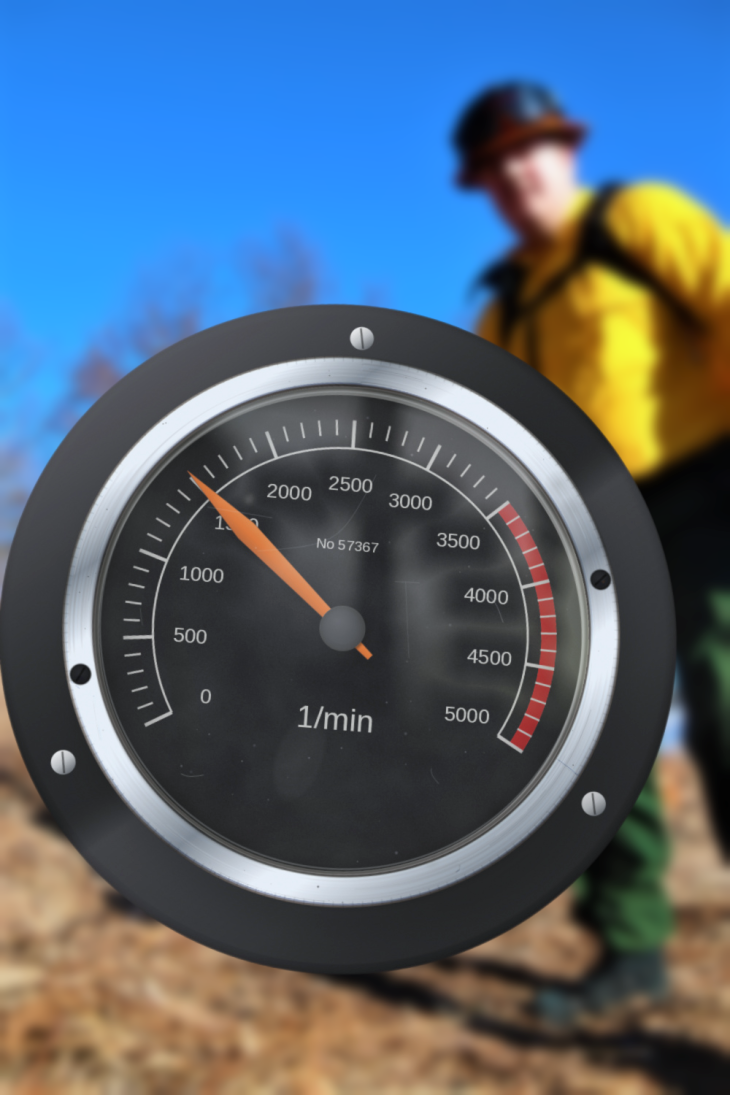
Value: 1500 rpm
